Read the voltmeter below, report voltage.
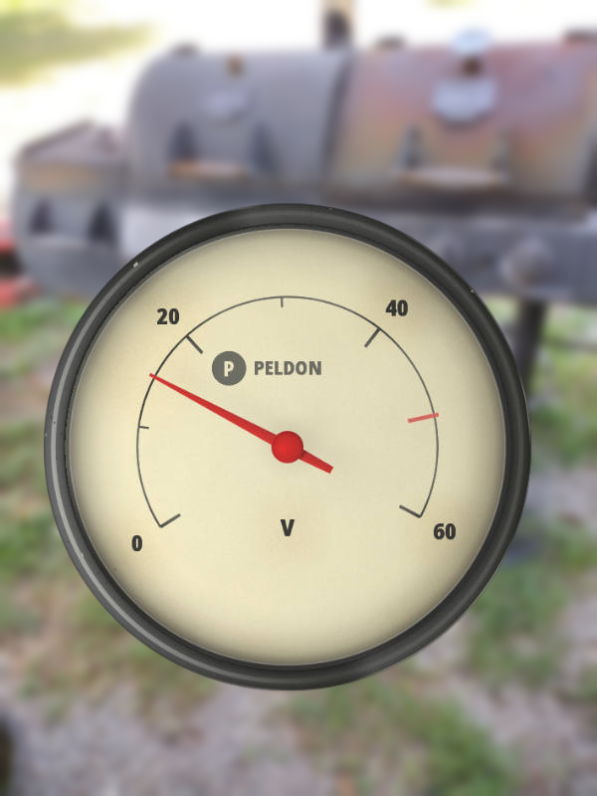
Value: 15 V
